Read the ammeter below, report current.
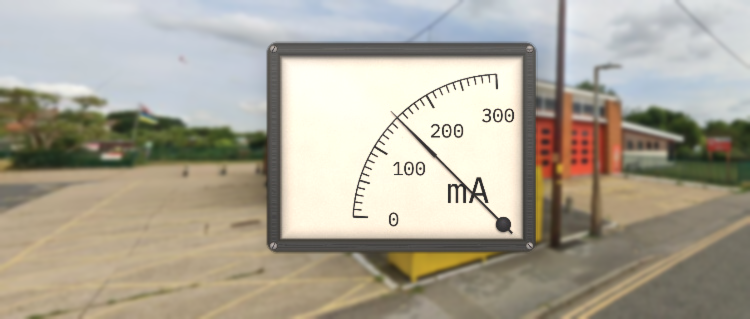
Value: 150 mA
